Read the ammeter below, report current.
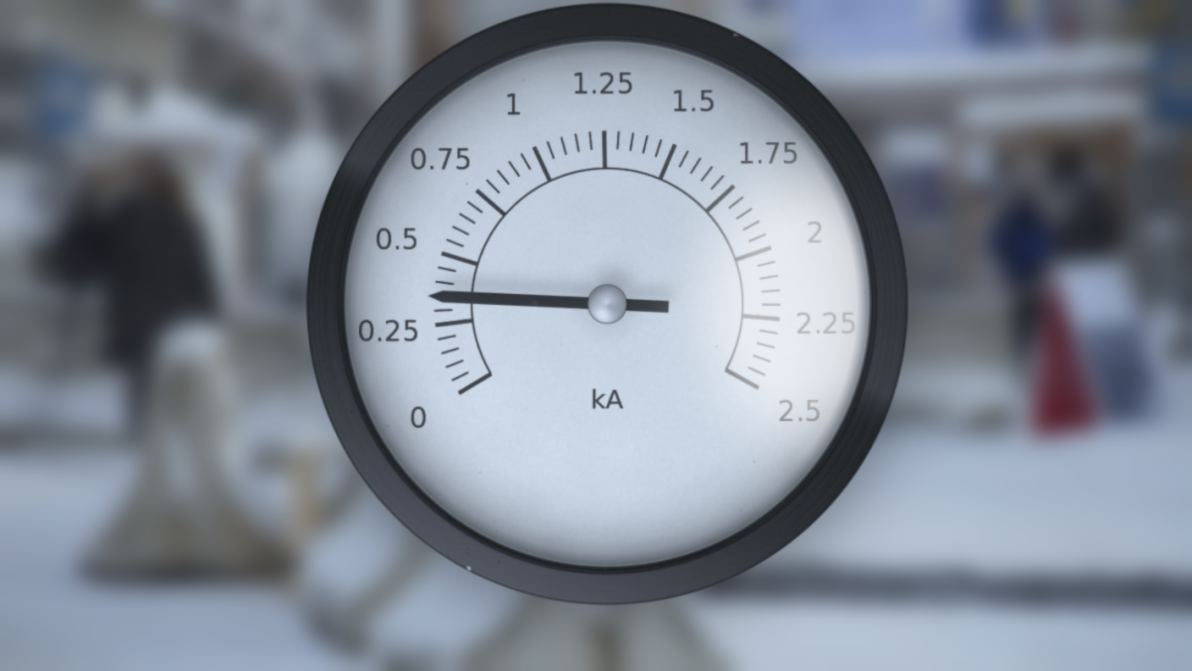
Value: 0.35 kA
